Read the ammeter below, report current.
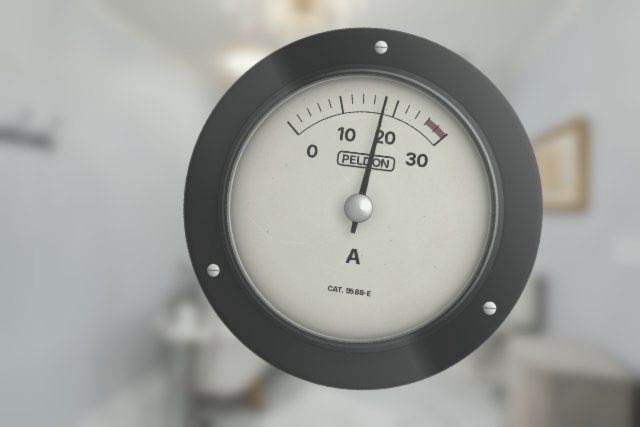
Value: 18 A
